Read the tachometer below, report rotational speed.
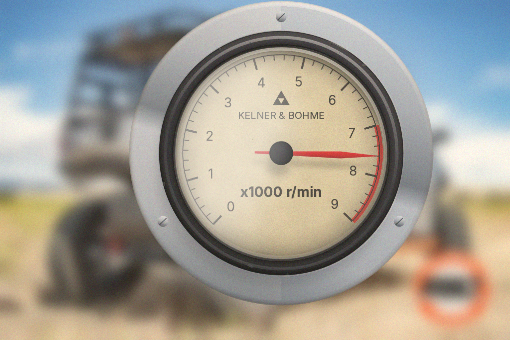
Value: 7600 rpm
